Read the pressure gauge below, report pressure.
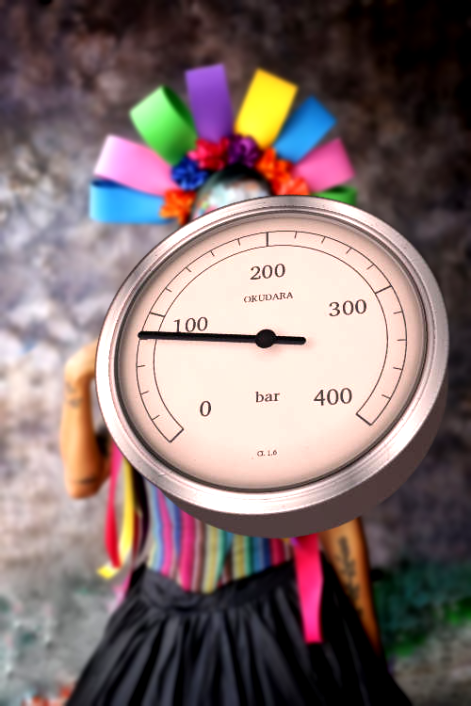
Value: 80 bar
